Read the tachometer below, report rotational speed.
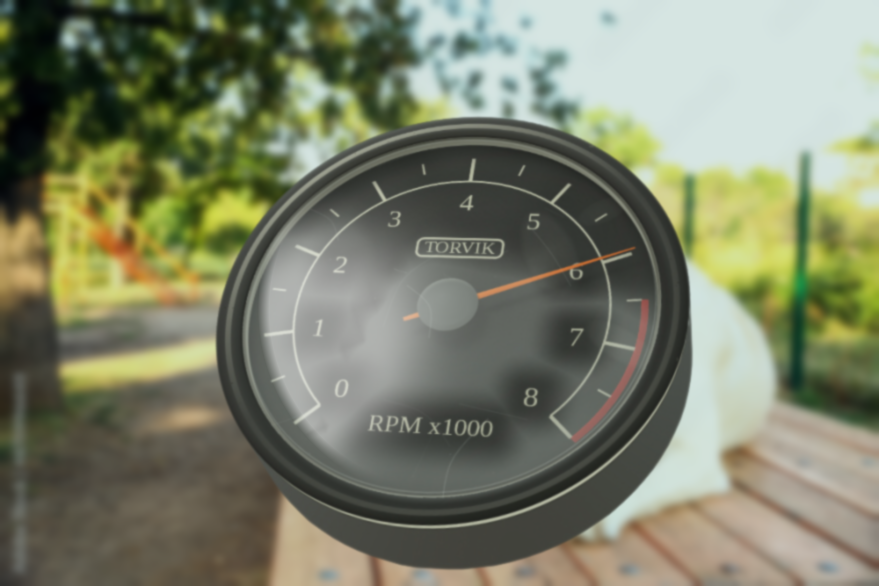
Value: 6000 rpm
